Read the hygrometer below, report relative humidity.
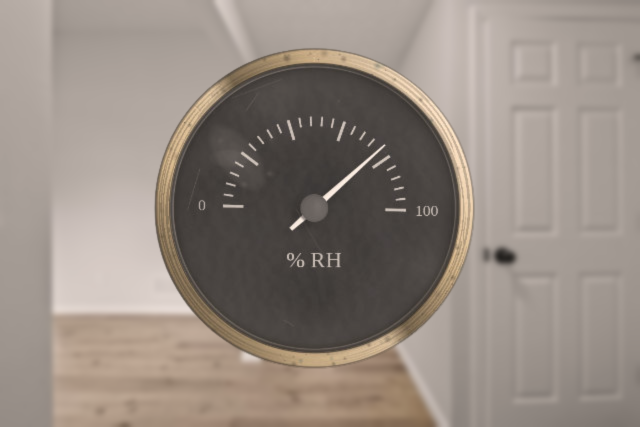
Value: 76 %
